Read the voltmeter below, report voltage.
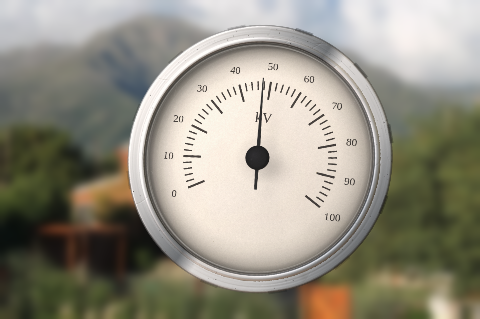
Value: 48 kV
